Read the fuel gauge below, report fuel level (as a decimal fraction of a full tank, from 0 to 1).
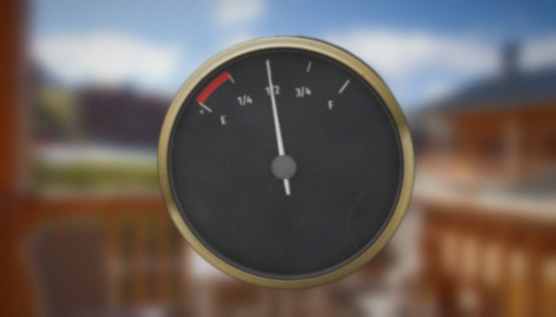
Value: 0.5
